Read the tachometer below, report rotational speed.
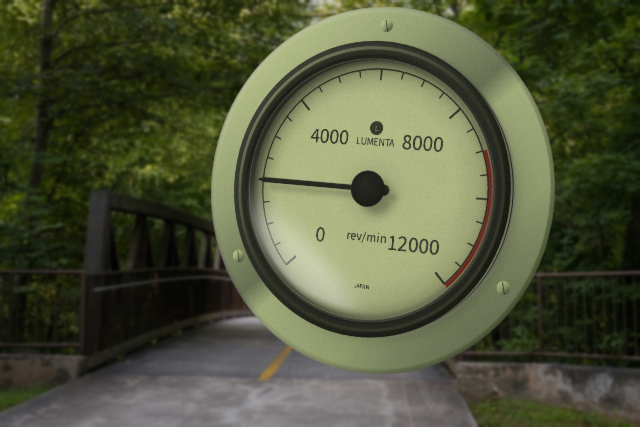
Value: 2000 rpm
